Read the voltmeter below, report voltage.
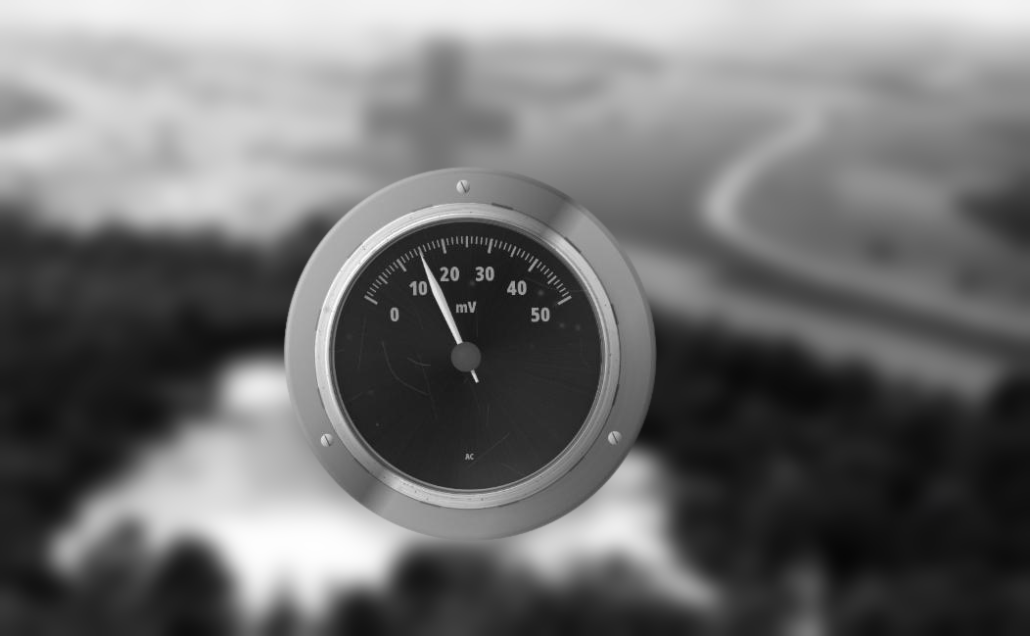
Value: 15 mV
